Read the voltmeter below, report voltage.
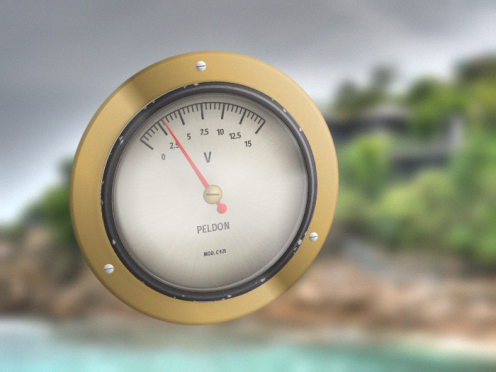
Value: 3 V
